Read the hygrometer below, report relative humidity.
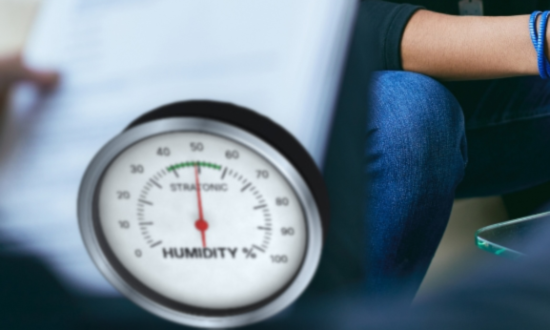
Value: 50 %
